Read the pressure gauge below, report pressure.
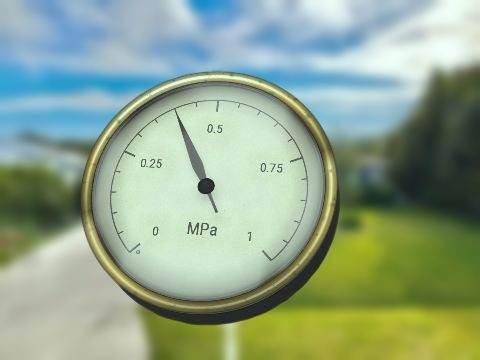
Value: 0.4 MPa
